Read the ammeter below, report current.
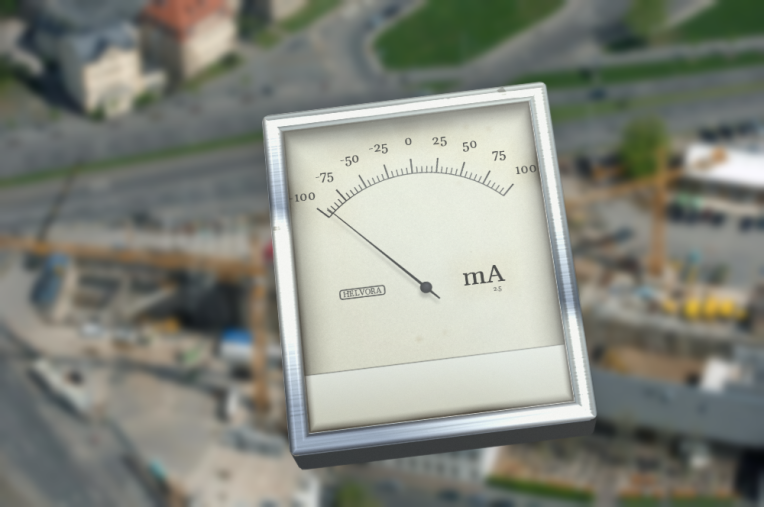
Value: -95 mA
